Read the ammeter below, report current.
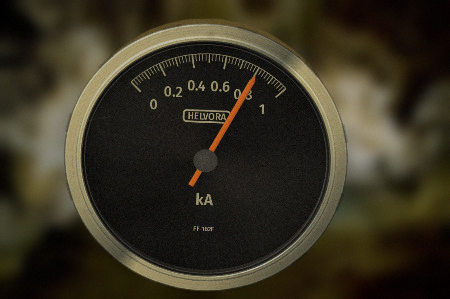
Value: 0.8 kA
